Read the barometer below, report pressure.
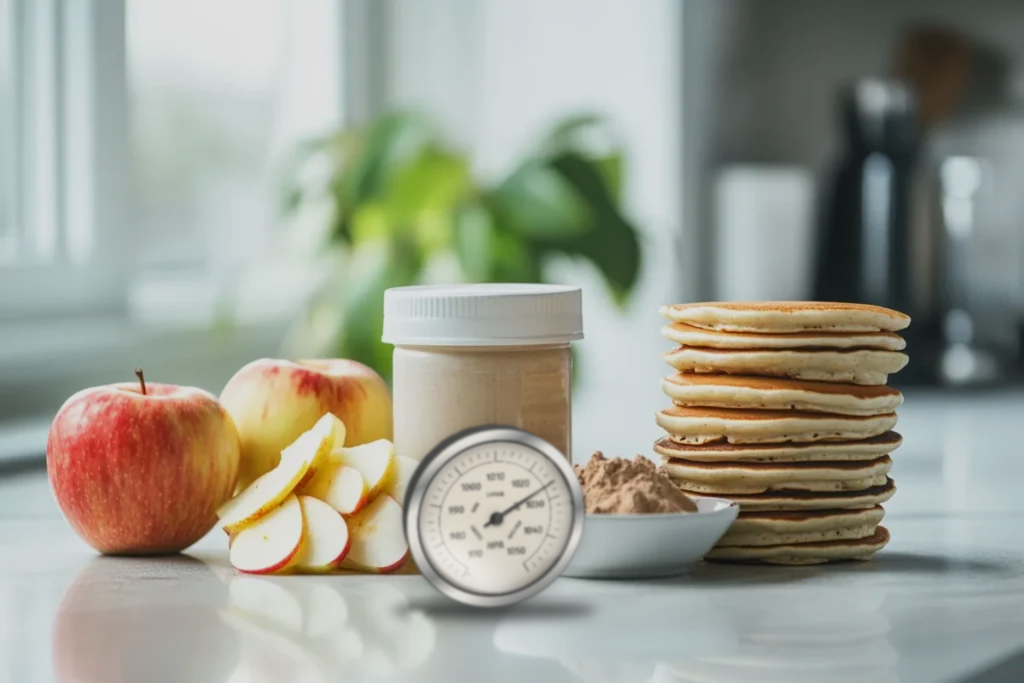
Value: 1026 hPa
